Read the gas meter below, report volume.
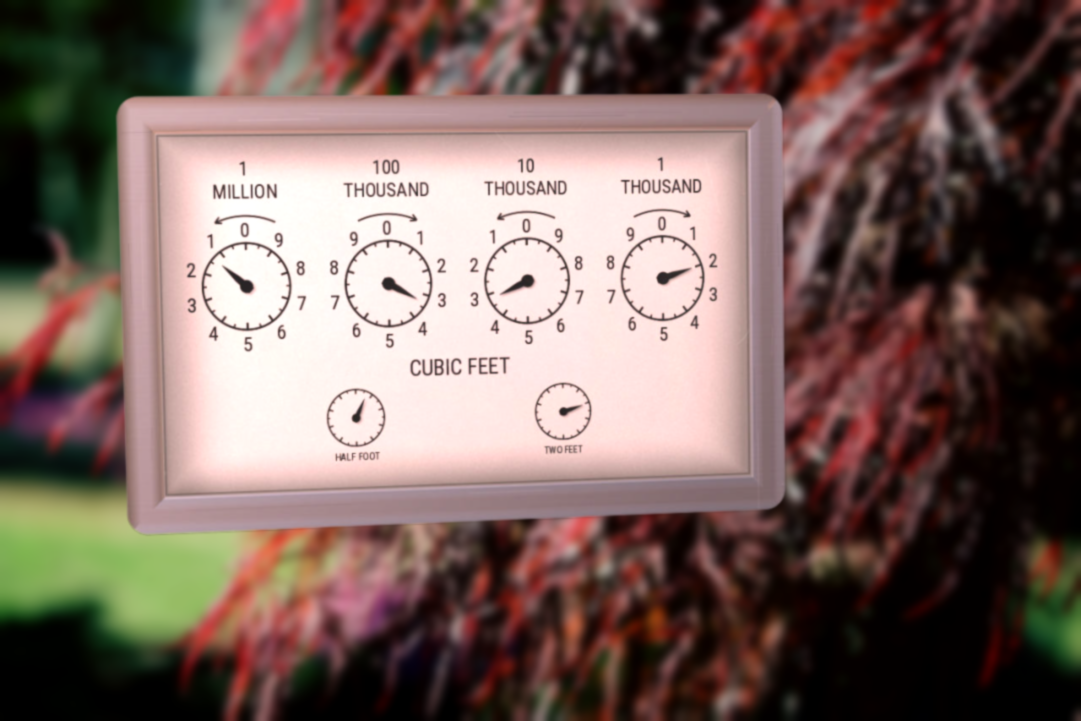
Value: 133200 ft³
